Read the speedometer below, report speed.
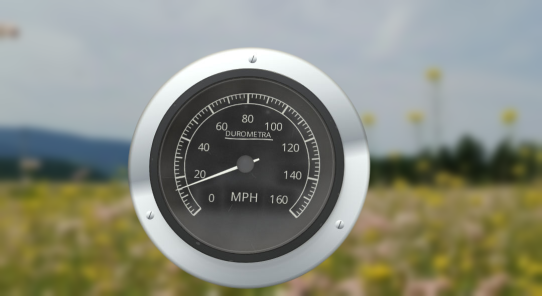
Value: 14 mph
